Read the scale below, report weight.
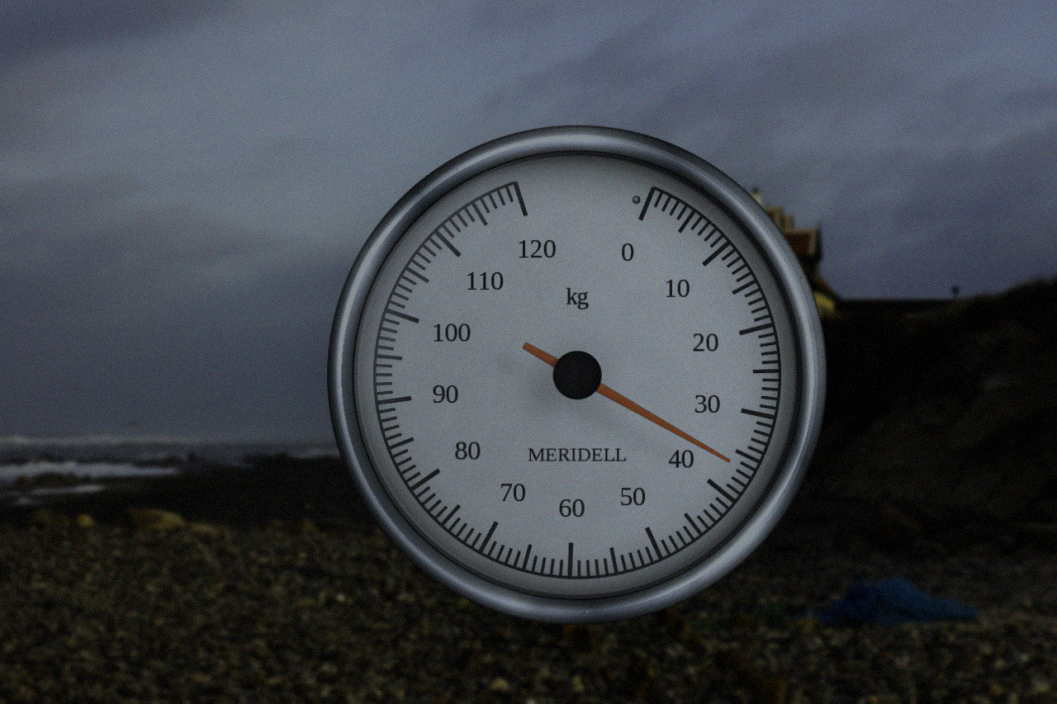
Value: 36.5 kg
